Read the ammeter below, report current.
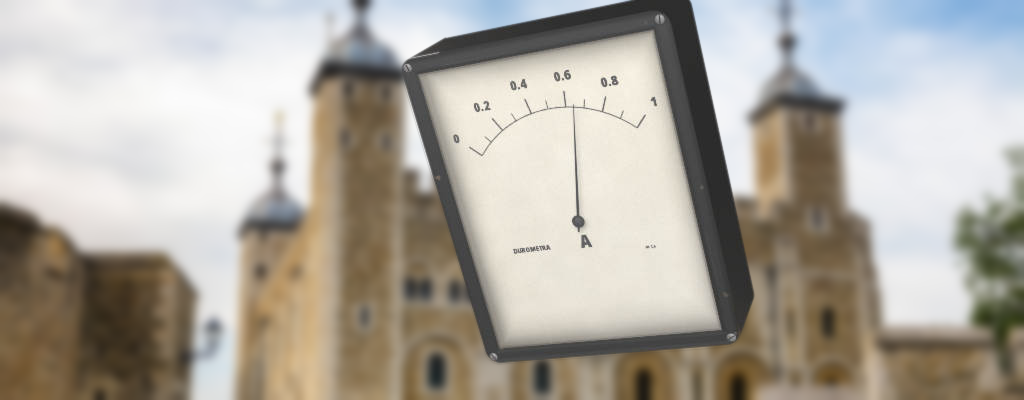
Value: 0.65 A
